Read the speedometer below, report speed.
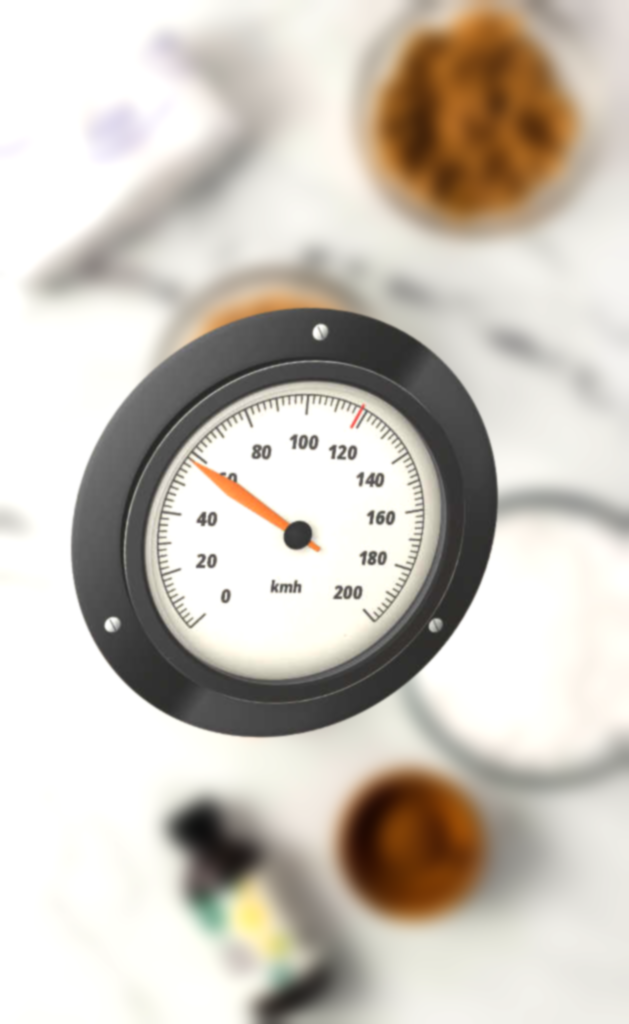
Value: 58 km/h
